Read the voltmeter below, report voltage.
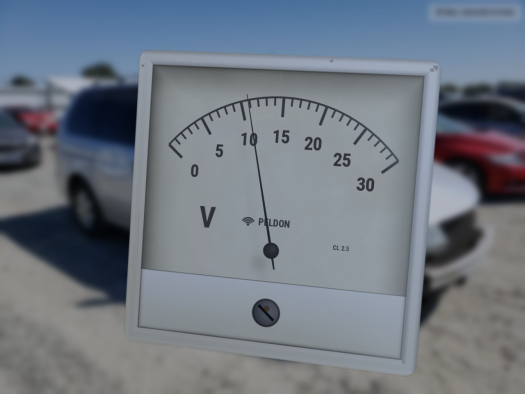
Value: 11 V
